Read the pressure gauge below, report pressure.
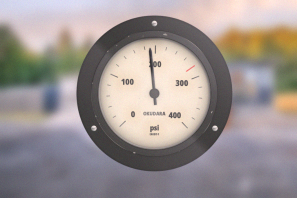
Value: 190 psi
